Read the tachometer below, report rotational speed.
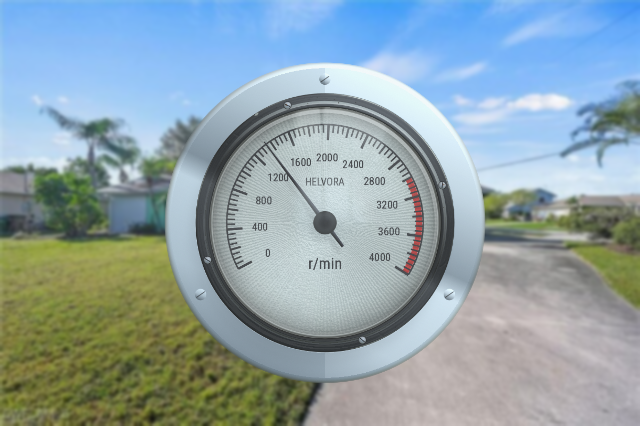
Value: 1350 rpm
